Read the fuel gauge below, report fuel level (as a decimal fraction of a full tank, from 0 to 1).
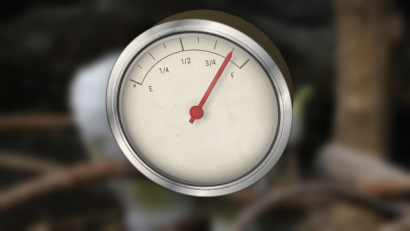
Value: 0.875
